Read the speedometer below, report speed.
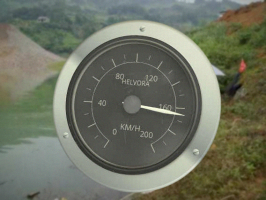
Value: 165 km/h
